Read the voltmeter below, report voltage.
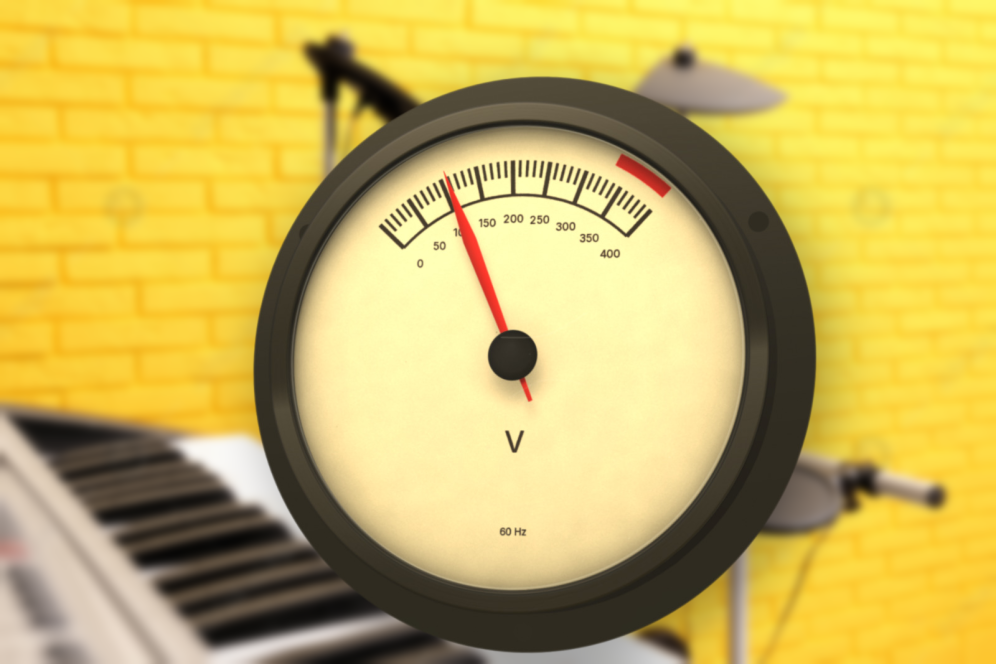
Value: 110 V
